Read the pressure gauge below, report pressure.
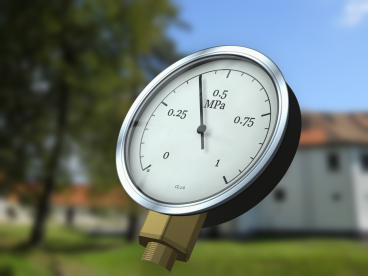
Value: 0.4 MPa
